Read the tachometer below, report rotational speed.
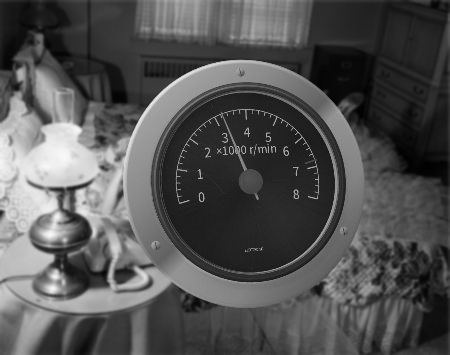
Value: 3200 rpm
